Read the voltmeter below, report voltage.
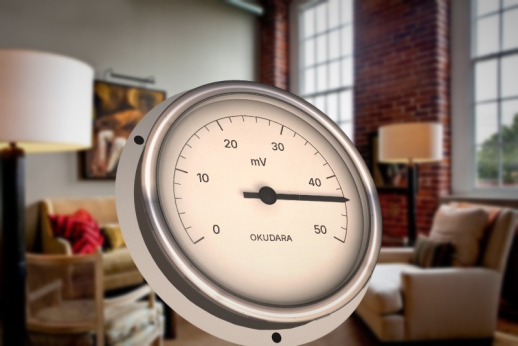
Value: 44 mV
